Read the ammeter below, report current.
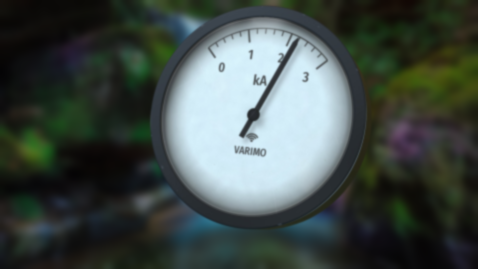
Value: 2.2 kA
